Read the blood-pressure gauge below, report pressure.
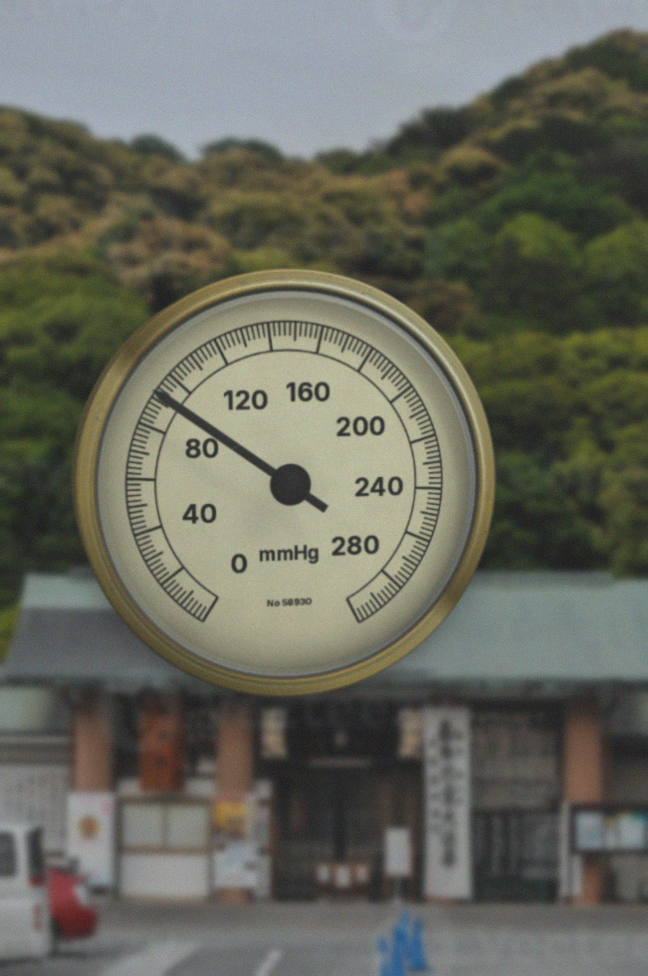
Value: 92 mmHg
